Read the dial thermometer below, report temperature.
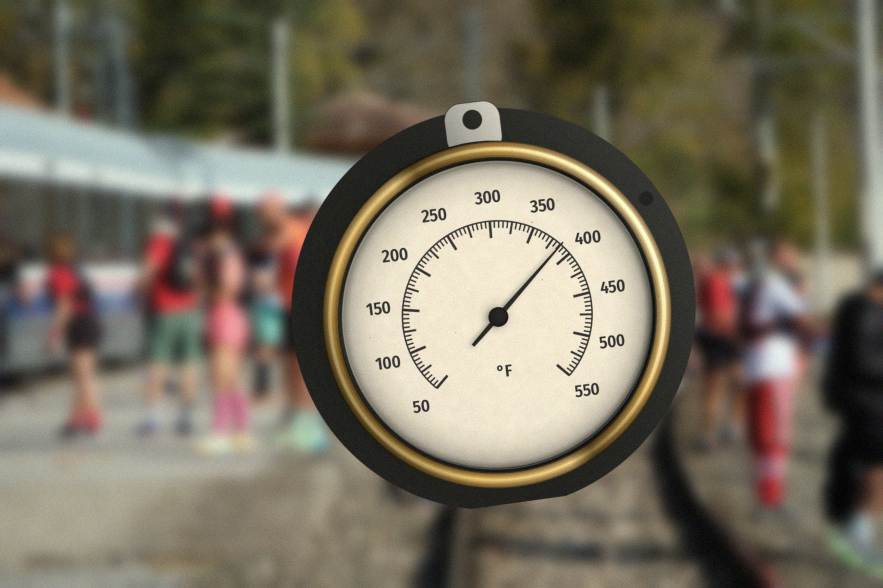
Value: 385 °F
